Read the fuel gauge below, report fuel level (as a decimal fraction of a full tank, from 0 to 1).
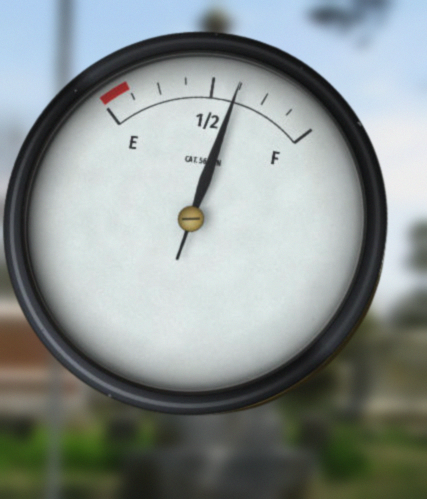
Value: 0.625
